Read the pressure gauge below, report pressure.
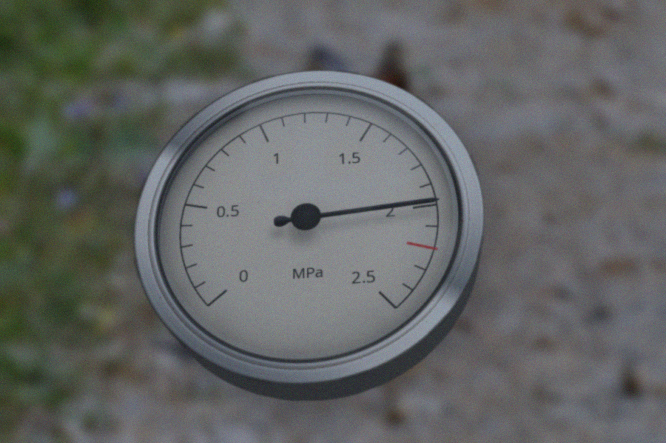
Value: 2 MPa
